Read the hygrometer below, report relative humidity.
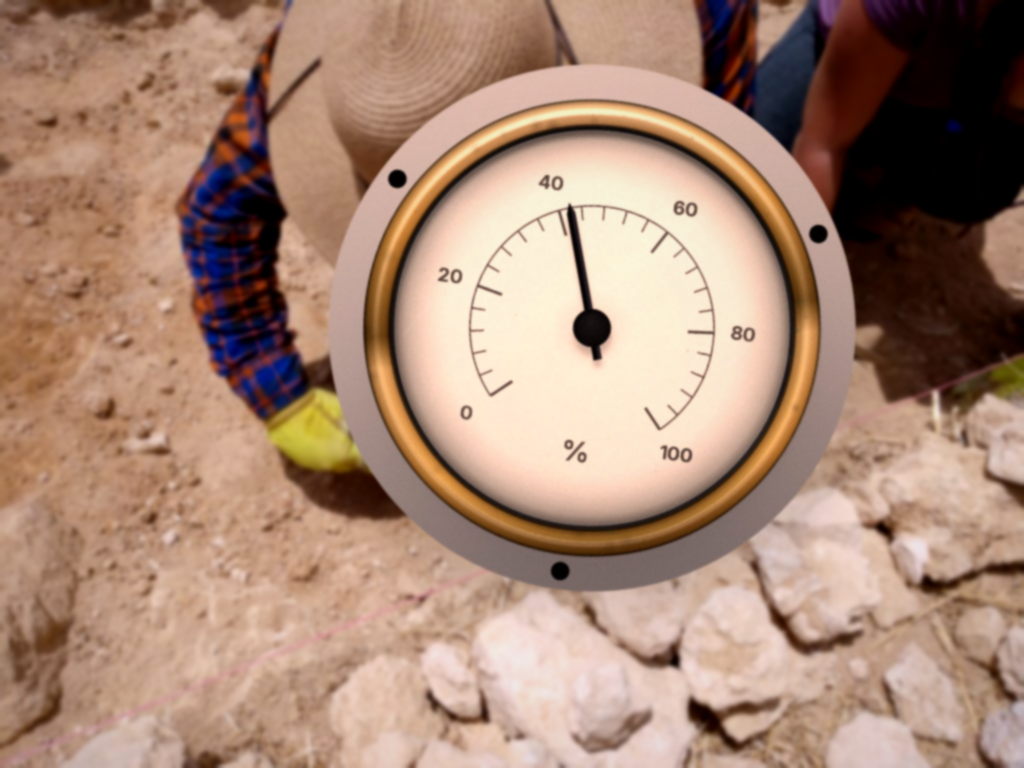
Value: 42 %
